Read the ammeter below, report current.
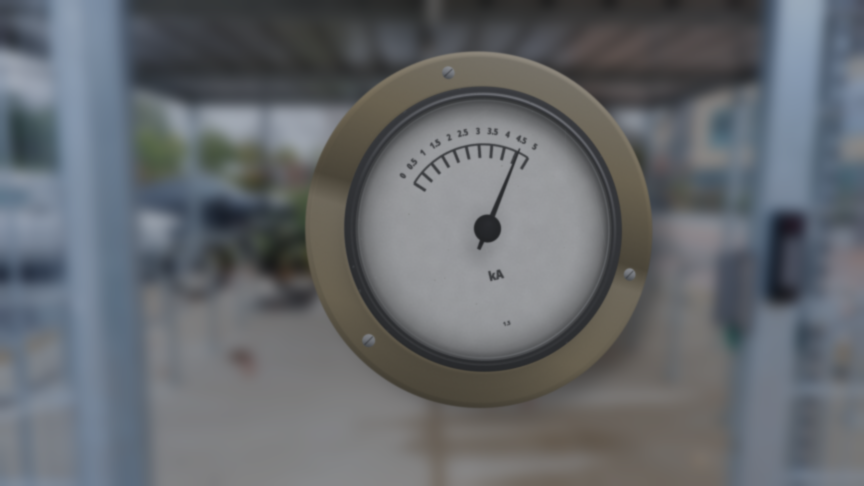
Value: 4.5 kA
